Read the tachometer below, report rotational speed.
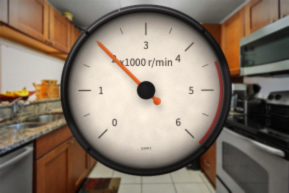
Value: 2000 rpm
